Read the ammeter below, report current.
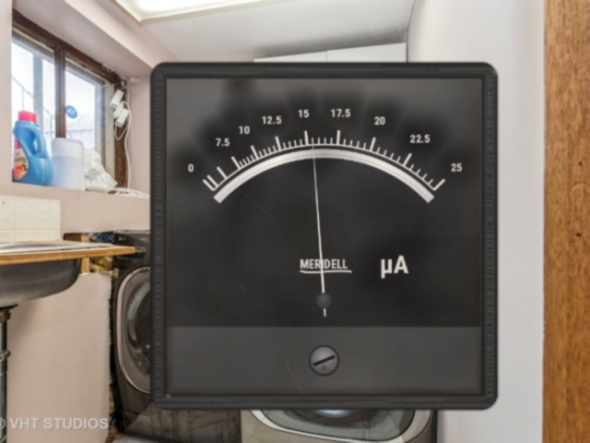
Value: 15.5 µA
